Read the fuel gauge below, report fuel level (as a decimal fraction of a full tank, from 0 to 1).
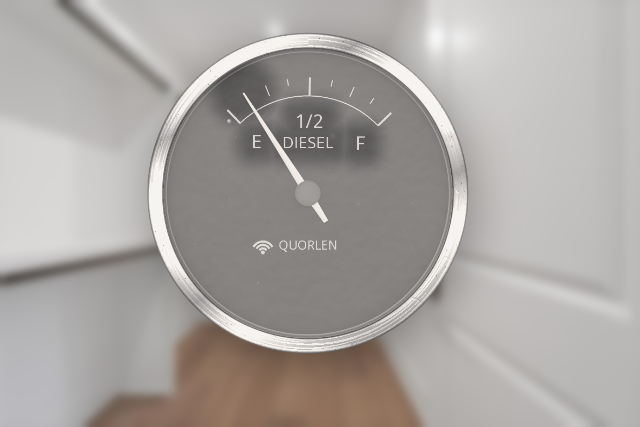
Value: 0.125
